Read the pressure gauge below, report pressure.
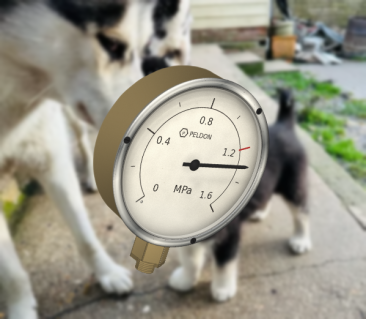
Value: 1.3 MPa
